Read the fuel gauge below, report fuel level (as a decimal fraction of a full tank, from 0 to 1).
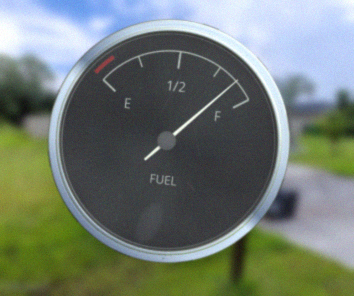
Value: 0.875
